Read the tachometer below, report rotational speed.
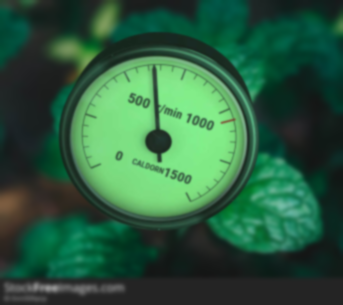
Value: 625 rpm
